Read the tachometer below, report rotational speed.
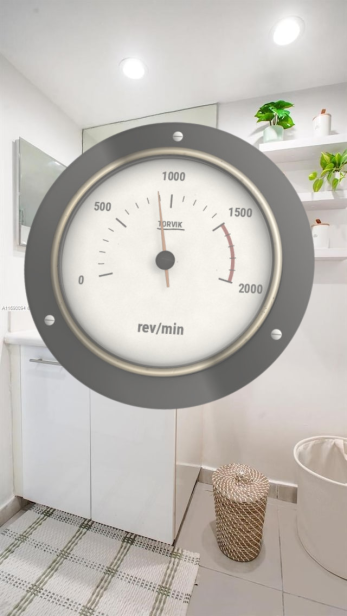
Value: 900 rpm
